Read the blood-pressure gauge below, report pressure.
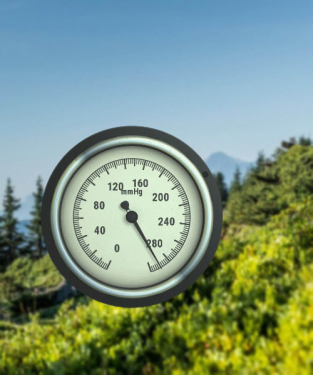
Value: 290 mmHg
